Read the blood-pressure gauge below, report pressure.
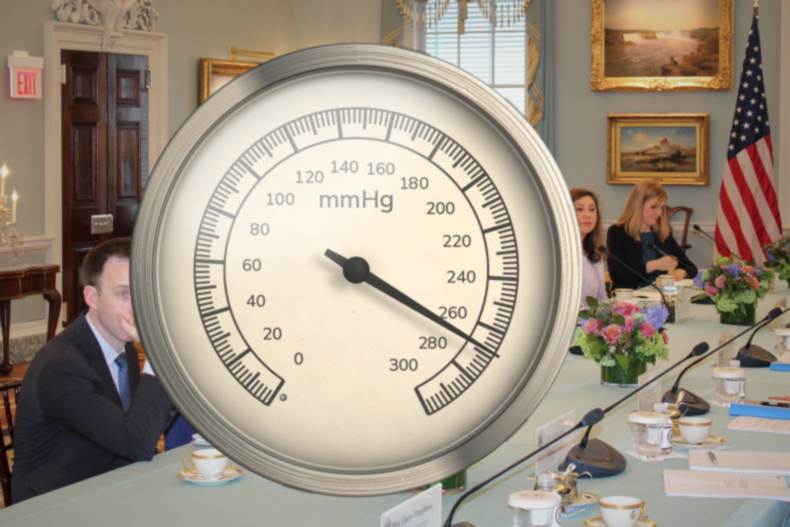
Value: 268 mmHg
